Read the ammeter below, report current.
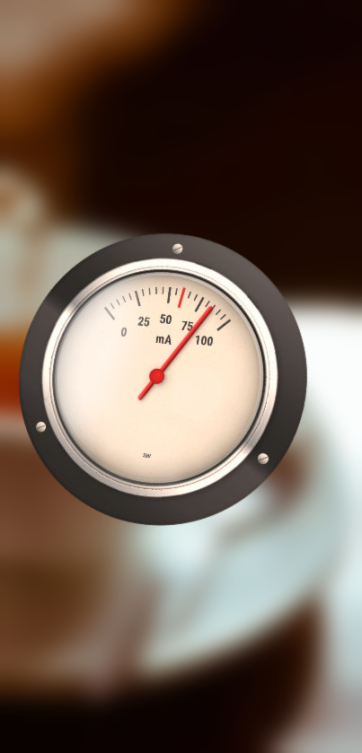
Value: 85 mA
